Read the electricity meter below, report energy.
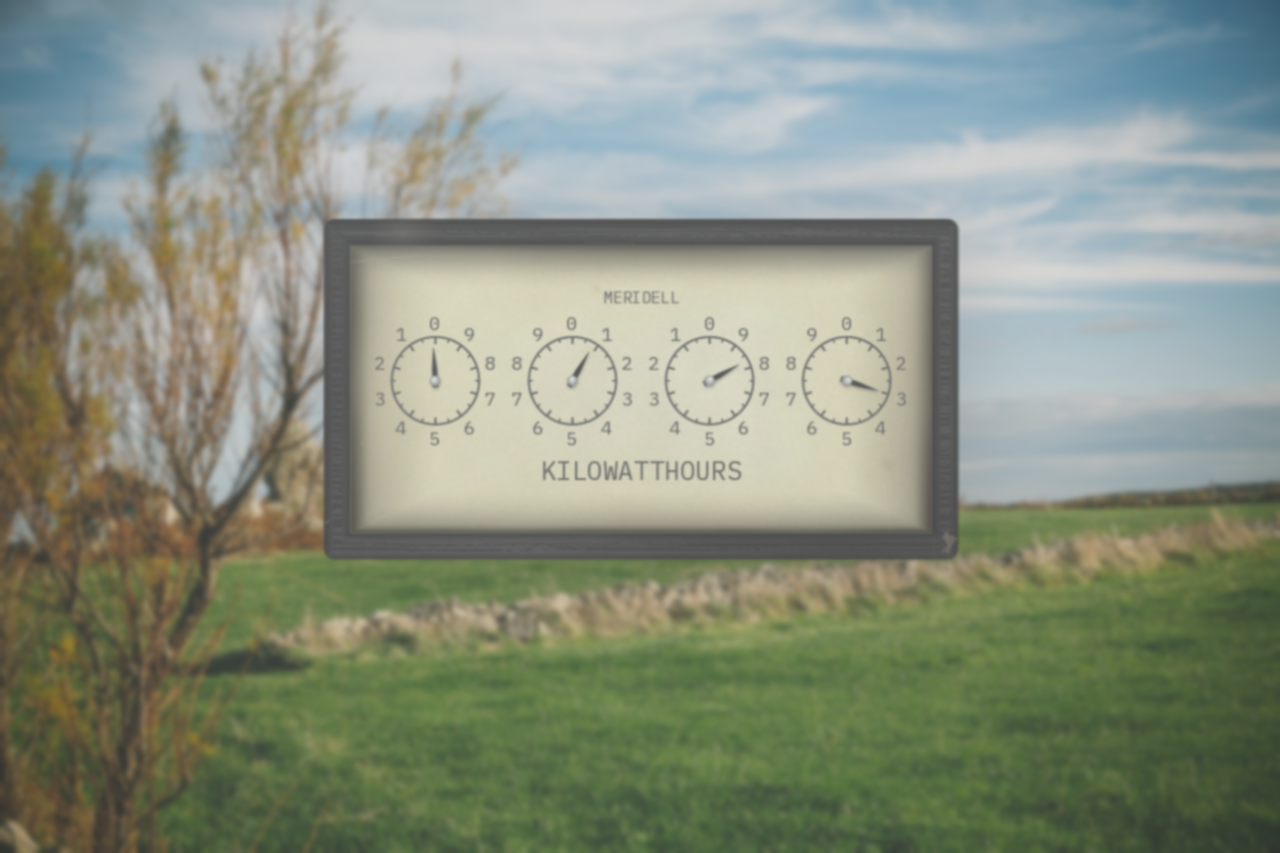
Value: 83 kWh
